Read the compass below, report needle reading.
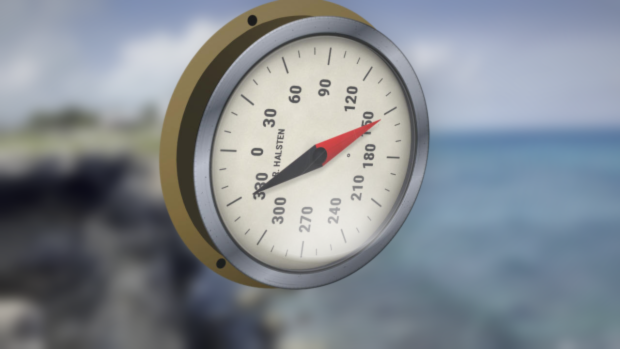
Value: 150 °
